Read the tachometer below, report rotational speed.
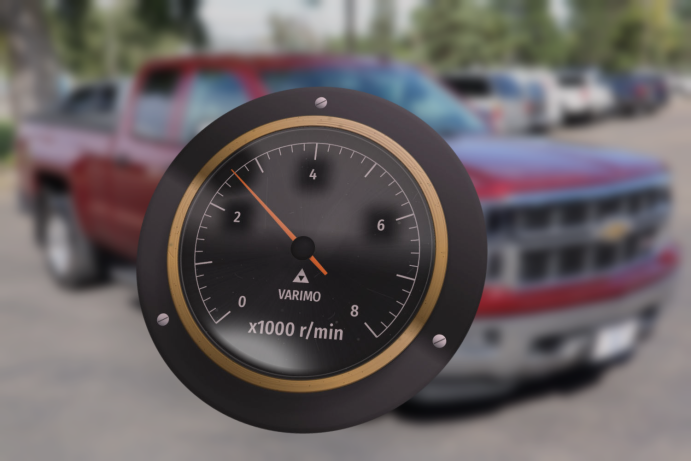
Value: 2600 rpm
